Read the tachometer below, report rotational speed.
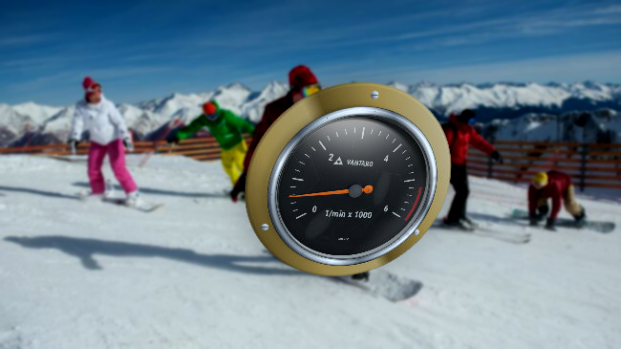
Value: 600 rpm
